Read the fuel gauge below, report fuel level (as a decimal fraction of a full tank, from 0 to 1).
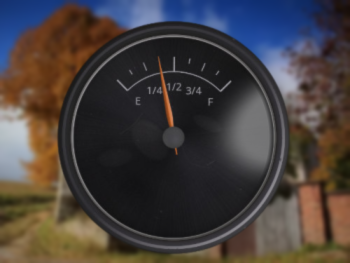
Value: 0.375
